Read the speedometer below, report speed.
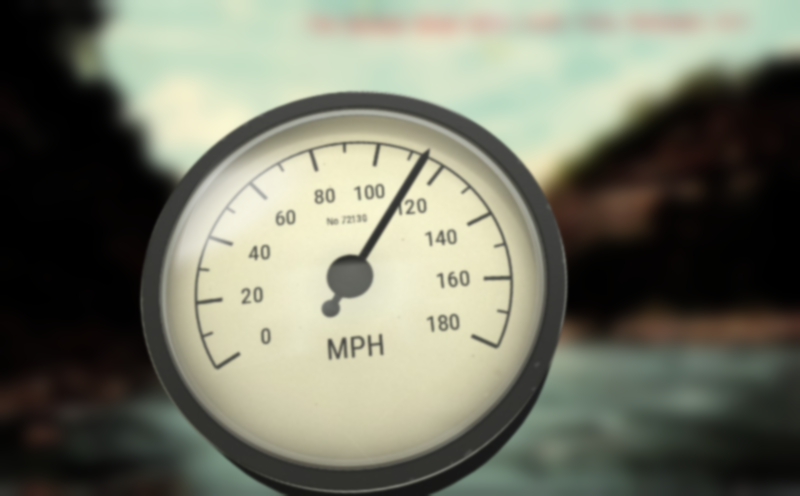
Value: 115 mph
